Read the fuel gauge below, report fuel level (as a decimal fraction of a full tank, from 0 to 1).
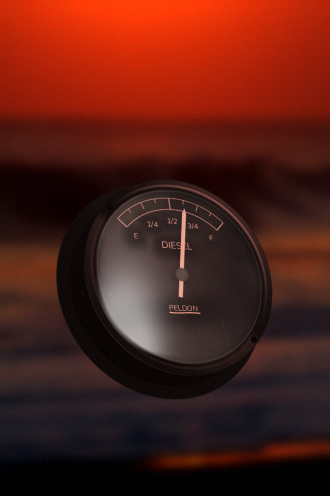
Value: 0.625
